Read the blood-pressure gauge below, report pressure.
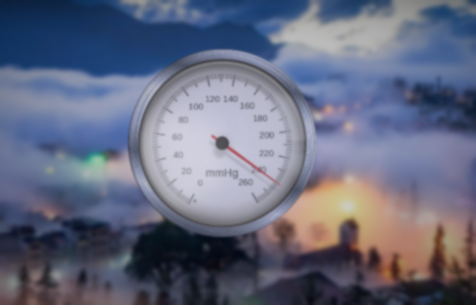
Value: 240 mmHg
